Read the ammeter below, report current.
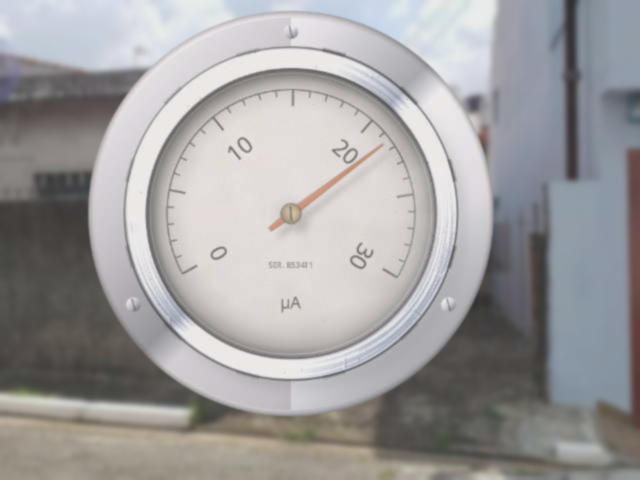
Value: 21.5 µA
